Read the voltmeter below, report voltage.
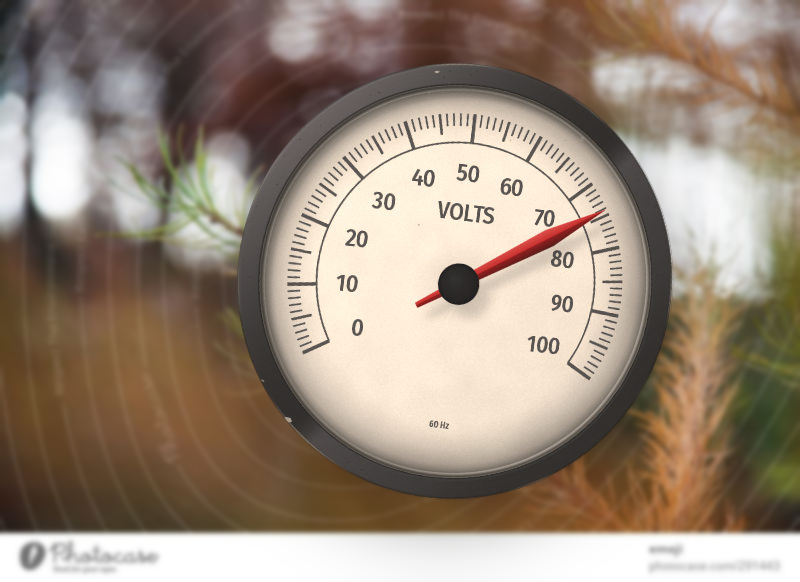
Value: 74 V
